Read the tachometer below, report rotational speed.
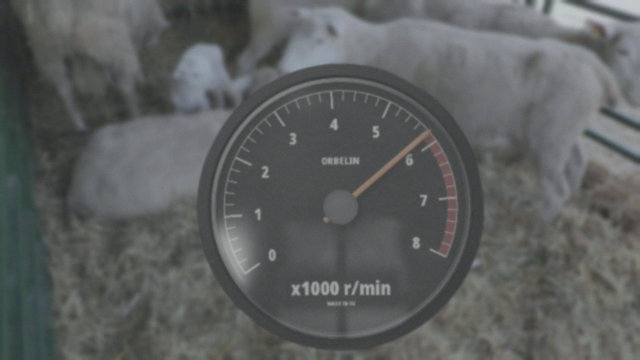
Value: 5800 rpm
